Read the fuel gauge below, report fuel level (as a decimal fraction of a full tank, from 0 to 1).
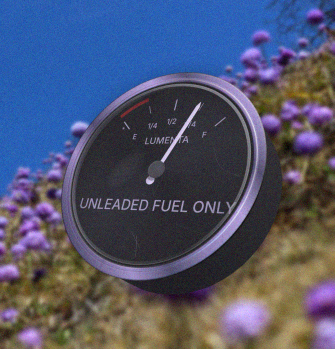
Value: 0.75
